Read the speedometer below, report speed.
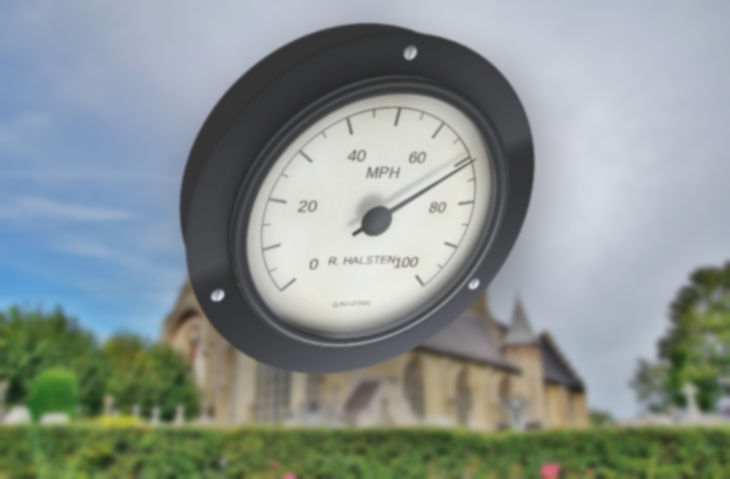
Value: 70 mph
